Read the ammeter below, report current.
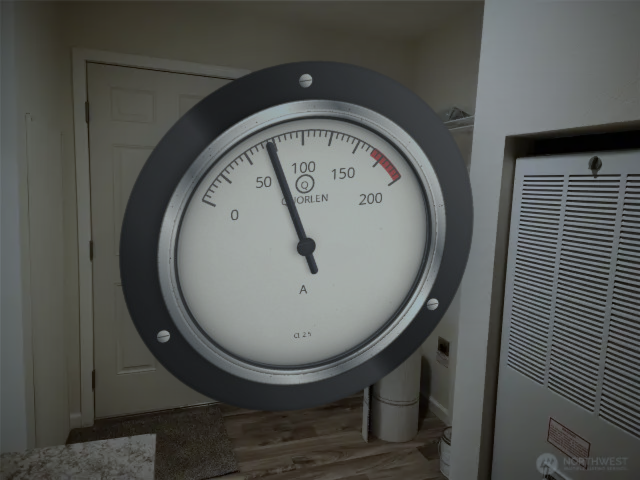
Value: 70 A
